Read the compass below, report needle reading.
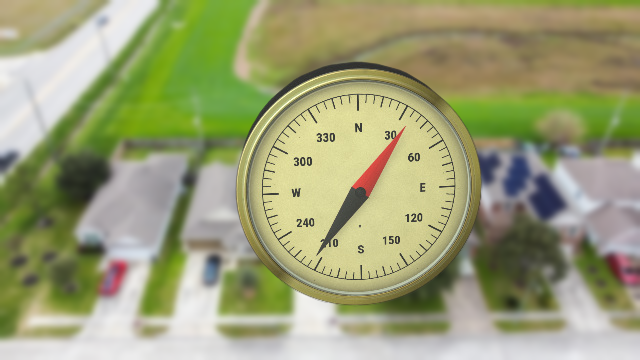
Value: 35 °
